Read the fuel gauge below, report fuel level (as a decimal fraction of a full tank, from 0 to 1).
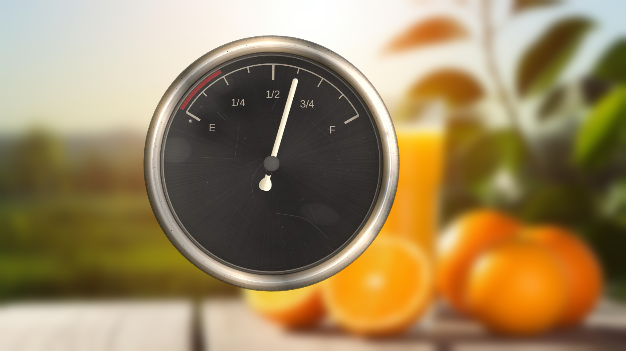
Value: 0.625
